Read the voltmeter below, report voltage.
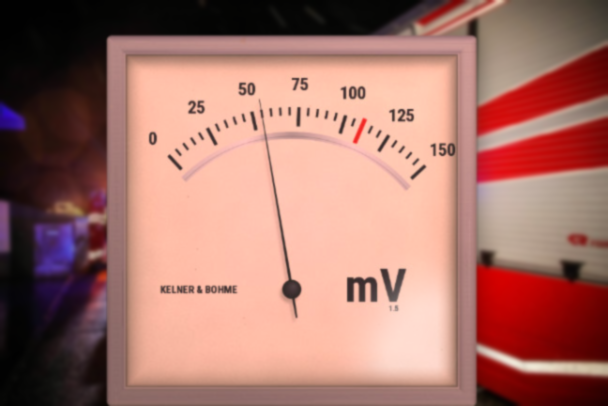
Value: 55 mV
